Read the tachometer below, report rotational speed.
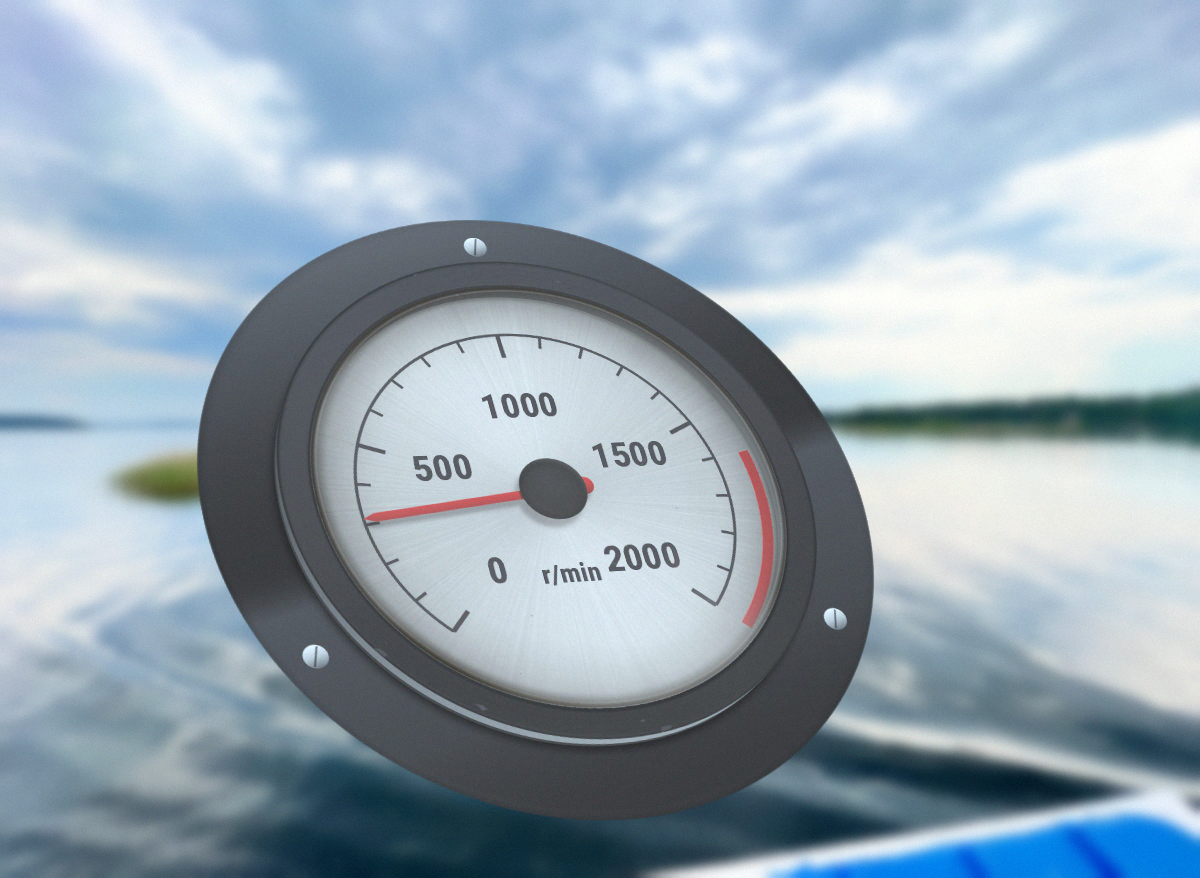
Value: 300 rpm
